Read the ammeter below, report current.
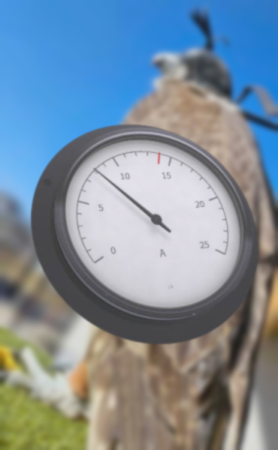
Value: 8 A
